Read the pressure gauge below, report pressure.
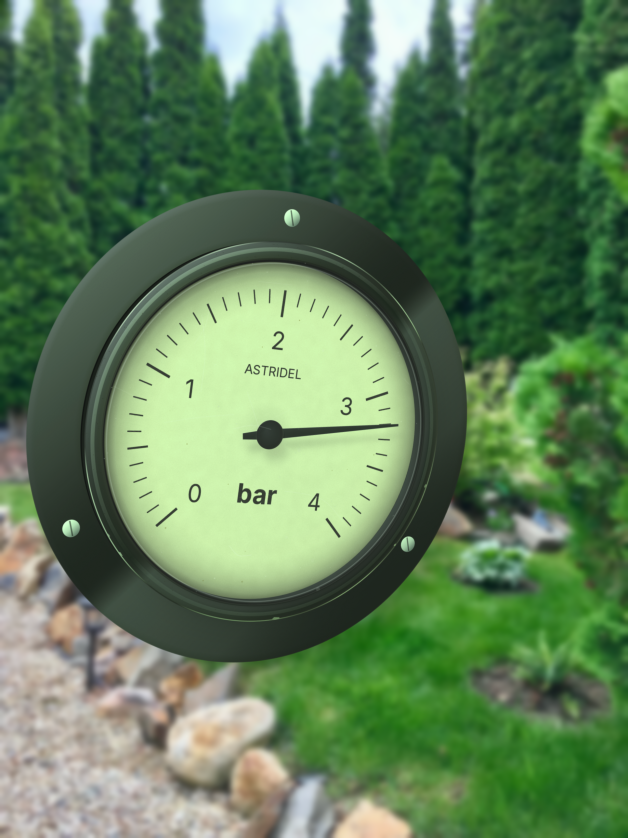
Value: 3.2 bar
